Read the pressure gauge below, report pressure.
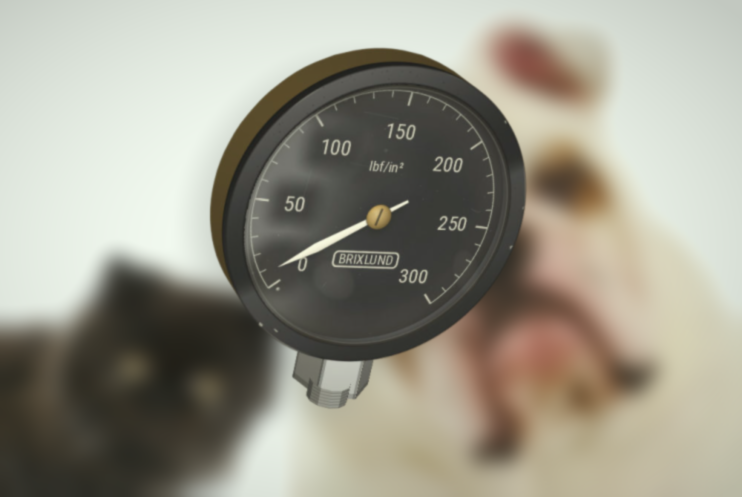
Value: 10 psi
